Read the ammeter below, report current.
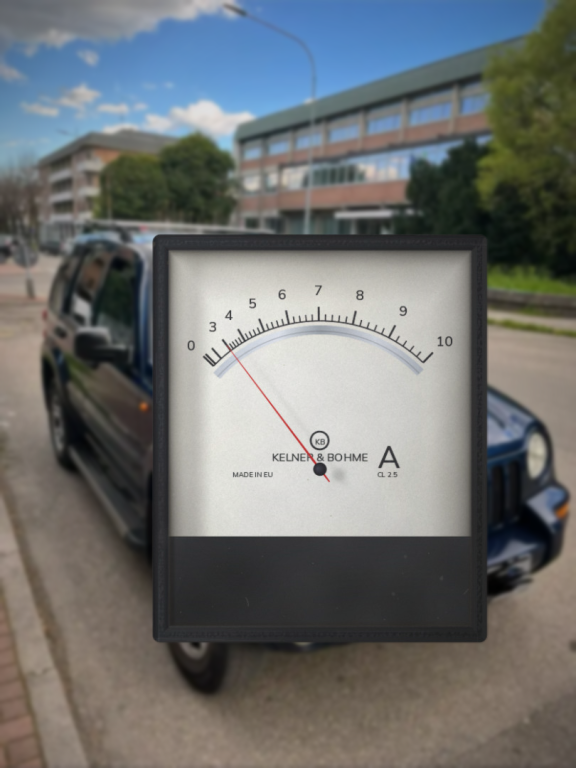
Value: 3 A
